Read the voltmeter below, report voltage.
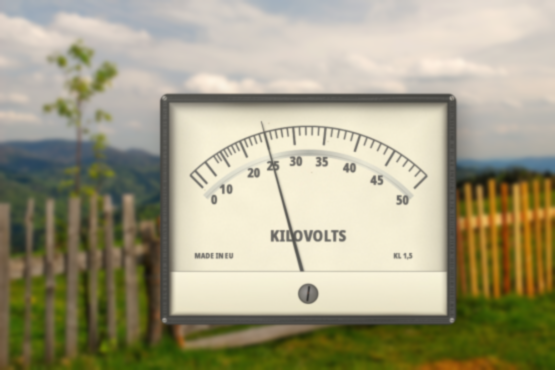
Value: 25 kV
